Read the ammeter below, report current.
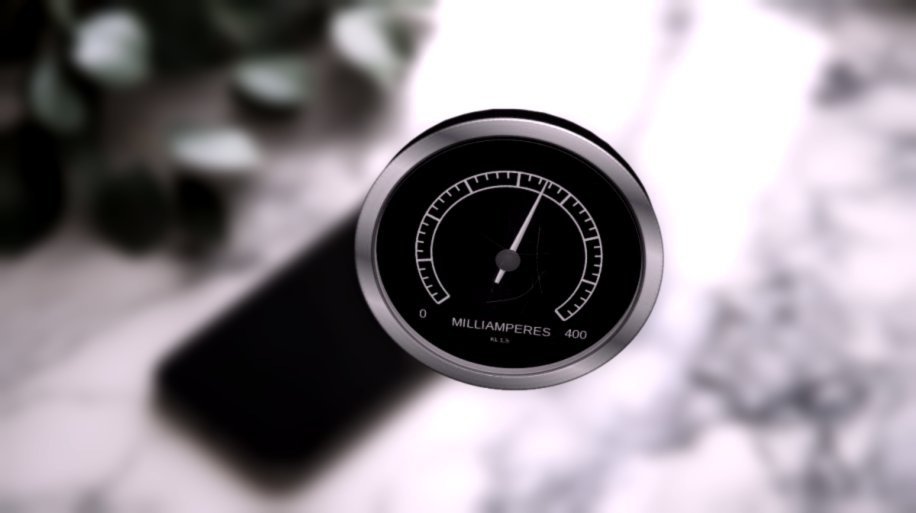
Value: 225 mA
